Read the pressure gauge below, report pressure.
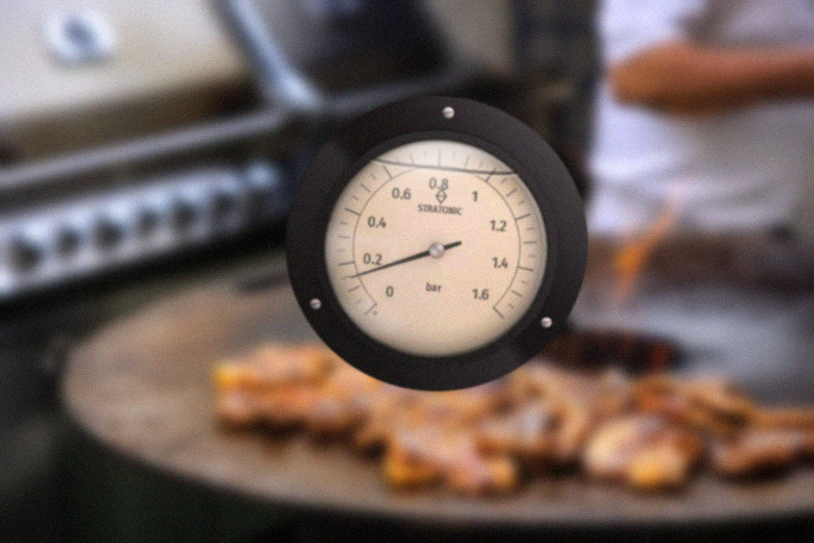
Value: 0.15 bar
